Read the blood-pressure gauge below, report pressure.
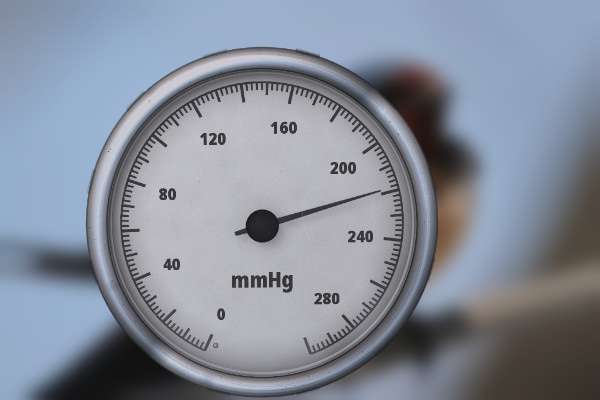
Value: 218 mmHg
